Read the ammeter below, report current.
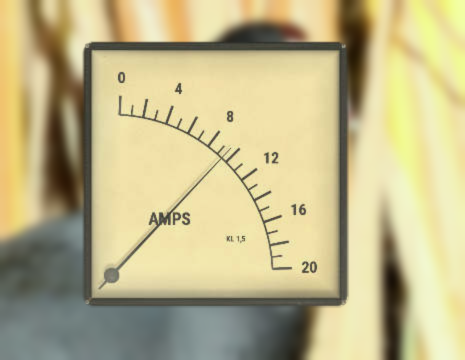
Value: 9.5 A
